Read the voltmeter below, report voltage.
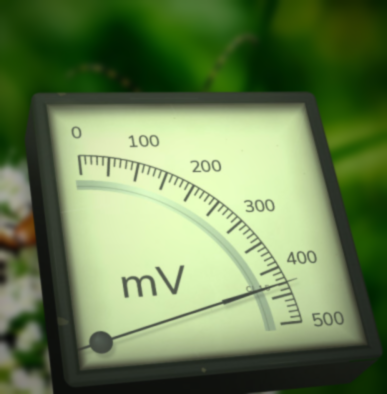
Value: 430 mV
